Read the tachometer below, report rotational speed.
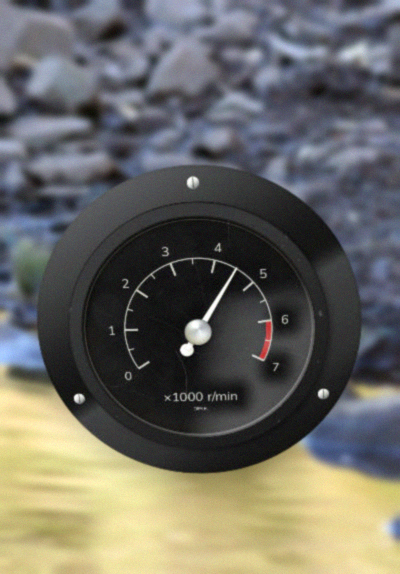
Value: 4500 rpm
